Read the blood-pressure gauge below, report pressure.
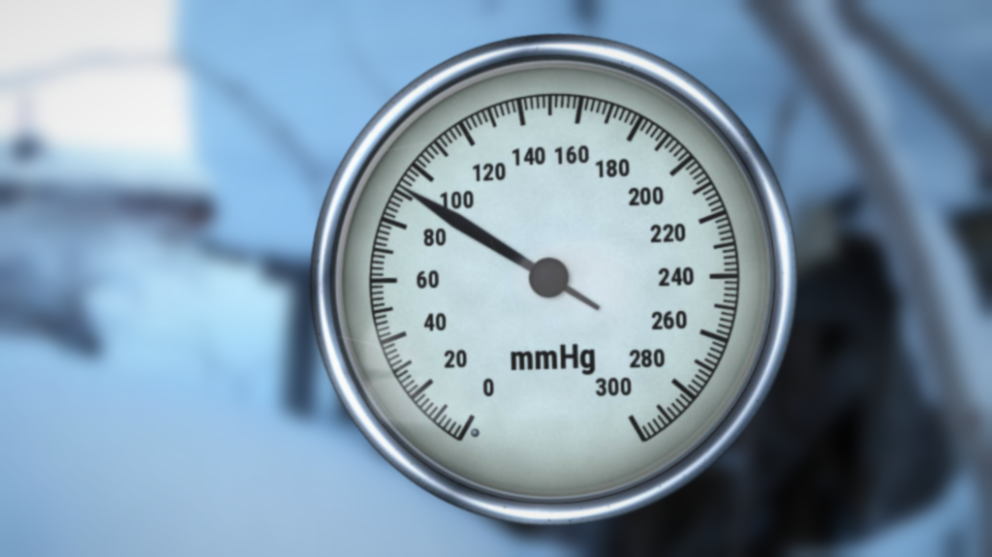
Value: 92 mmHg
